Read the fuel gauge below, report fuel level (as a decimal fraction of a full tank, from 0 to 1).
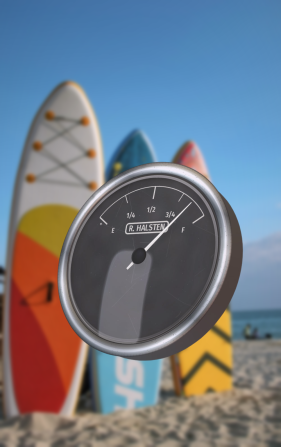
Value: 0.875
